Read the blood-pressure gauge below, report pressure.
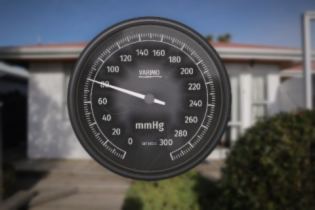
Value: 80 mmHg
